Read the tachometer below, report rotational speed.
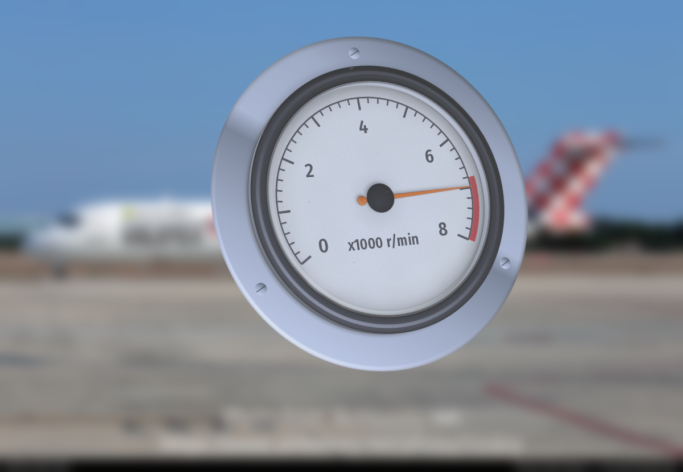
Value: 7000 rpm
